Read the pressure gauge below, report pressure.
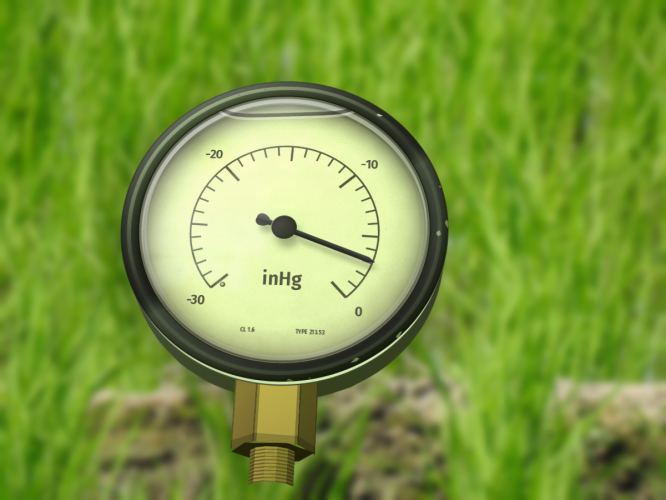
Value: -3 inHg
